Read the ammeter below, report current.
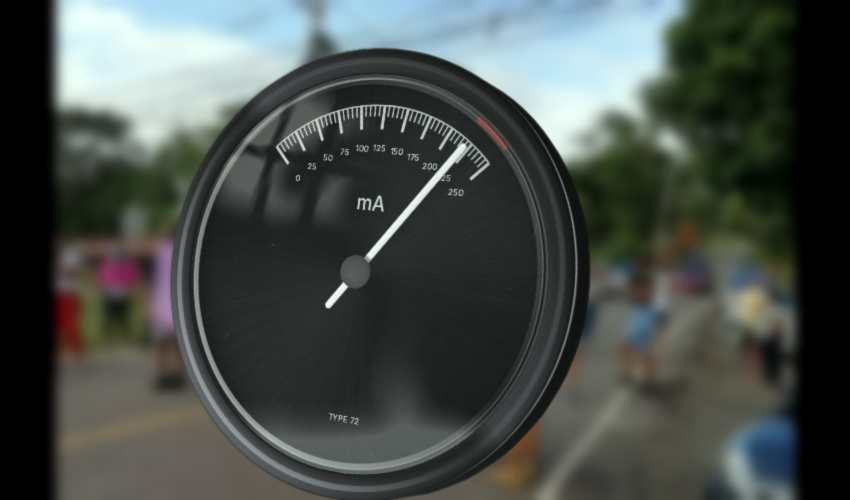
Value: 225 mA
